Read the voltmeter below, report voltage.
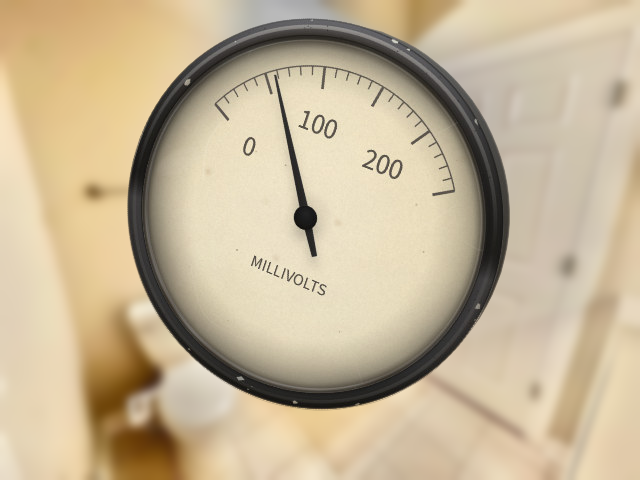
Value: 60 mV
